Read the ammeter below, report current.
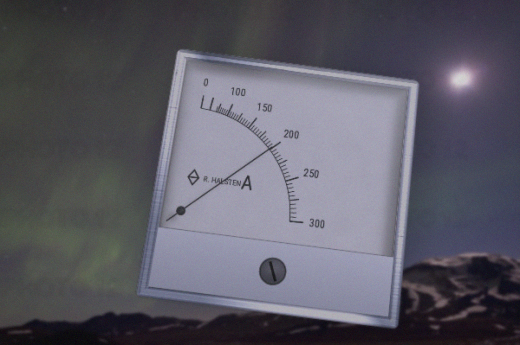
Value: 200 A
